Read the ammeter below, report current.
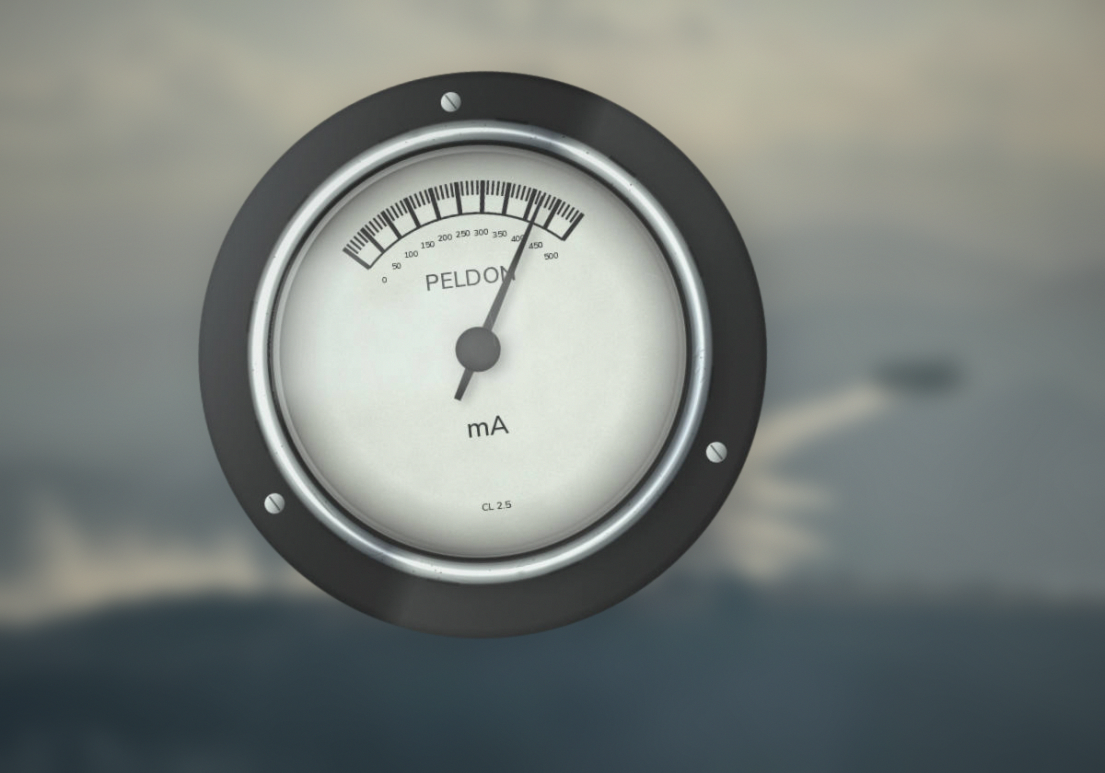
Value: 420 mA
